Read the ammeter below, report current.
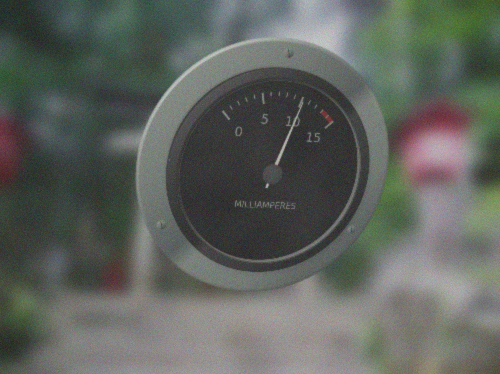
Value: 10 mA
